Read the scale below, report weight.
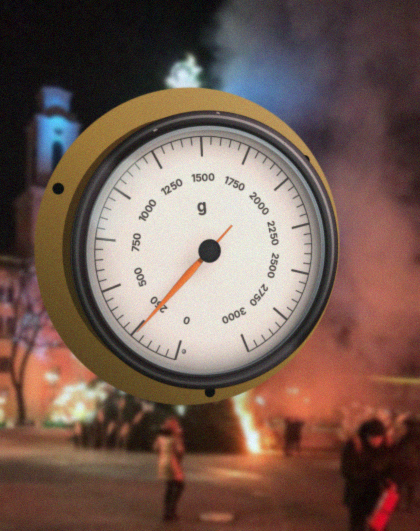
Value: 250 g
